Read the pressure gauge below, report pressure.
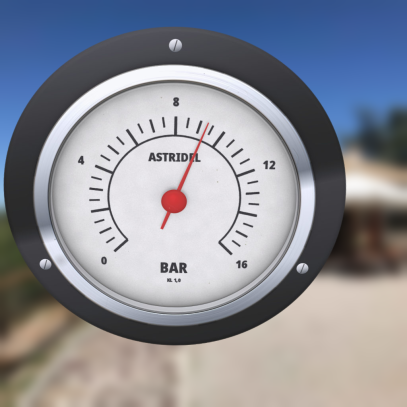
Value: 9.25 bar
